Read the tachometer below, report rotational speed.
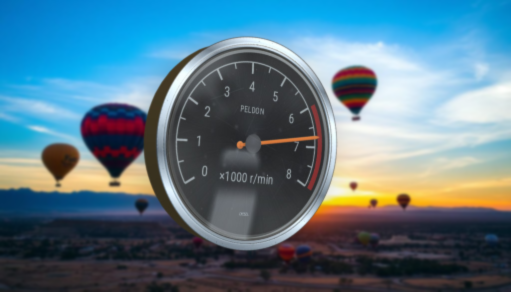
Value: 6750 rpm
